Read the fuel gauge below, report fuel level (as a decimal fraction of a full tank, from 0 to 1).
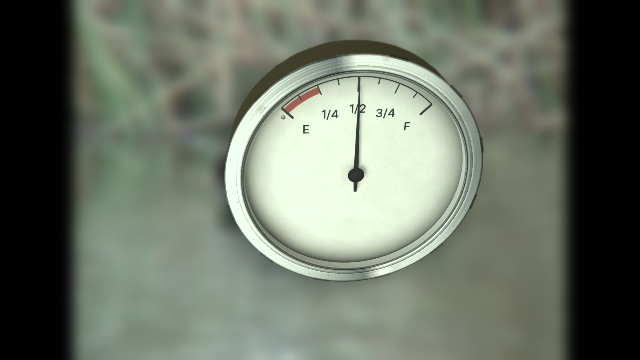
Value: 0.5
